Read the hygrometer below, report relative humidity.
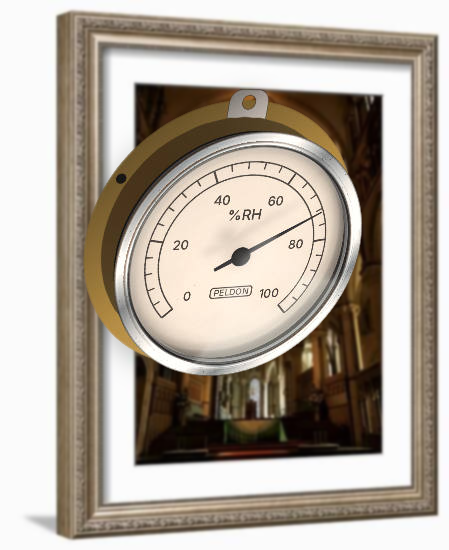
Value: 72 %
